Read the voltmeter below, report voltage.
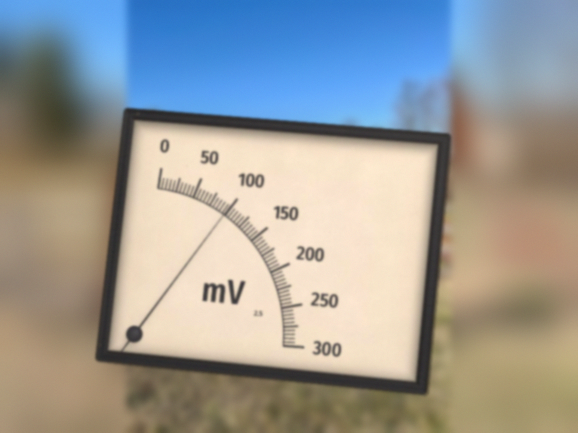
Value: 100 mV
